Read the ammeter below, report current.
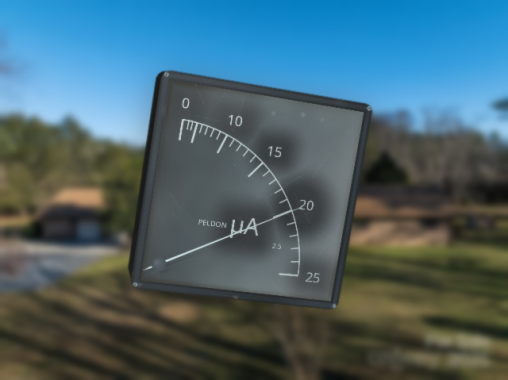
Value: 20 µA
